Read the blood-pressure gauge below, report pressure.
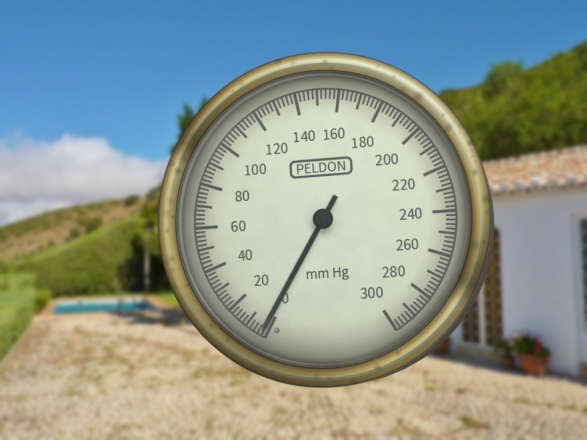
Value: 2 mmHg
